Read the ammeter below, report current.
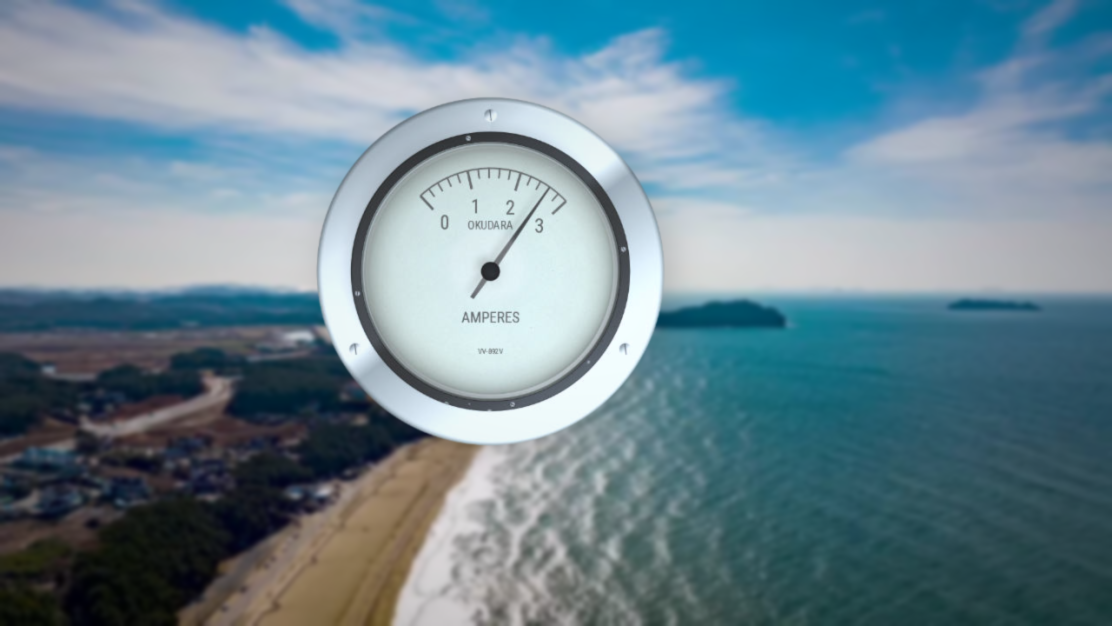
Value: 2.6 A
